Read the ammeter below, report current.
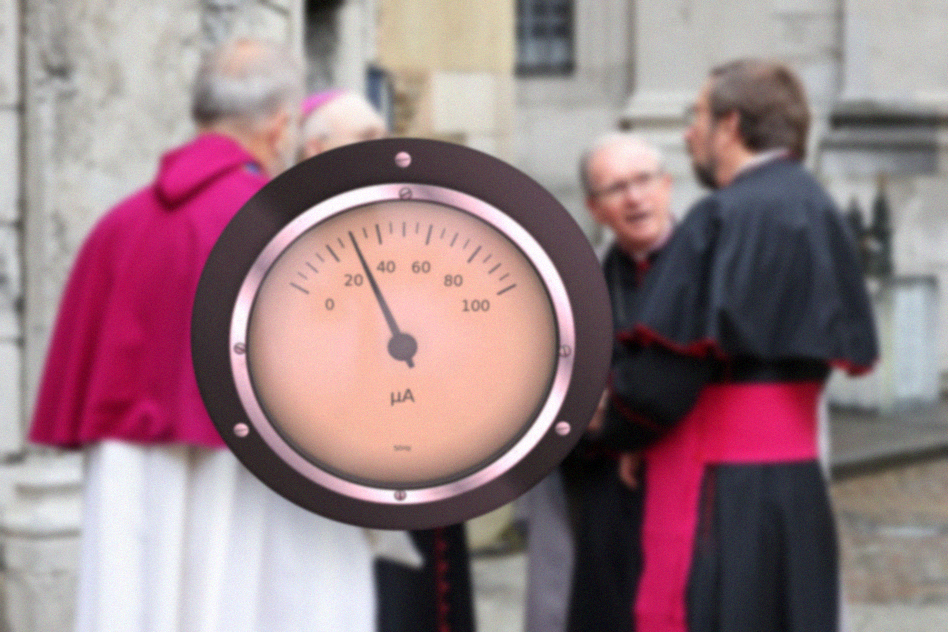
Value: 30 µA
